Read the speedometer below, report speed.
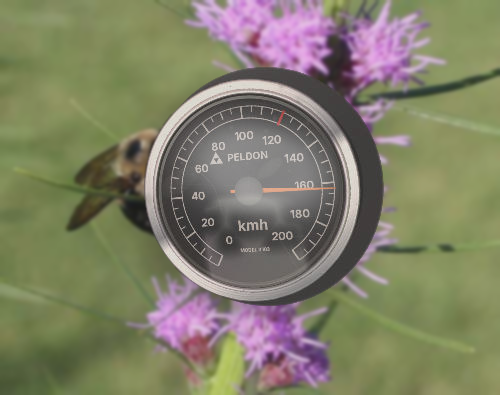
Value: 162.5 km/h
